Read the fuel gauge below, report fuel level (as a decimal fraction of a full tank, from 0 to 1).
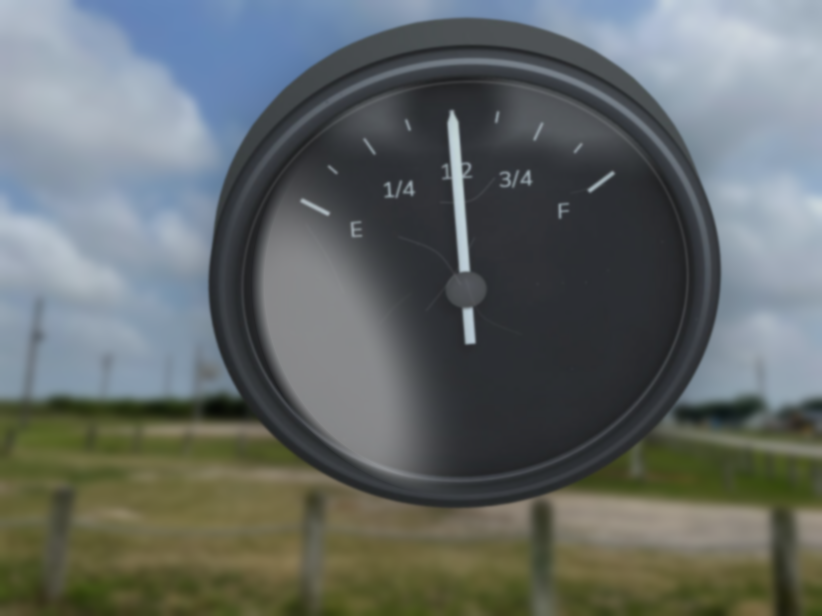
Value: 0.5
